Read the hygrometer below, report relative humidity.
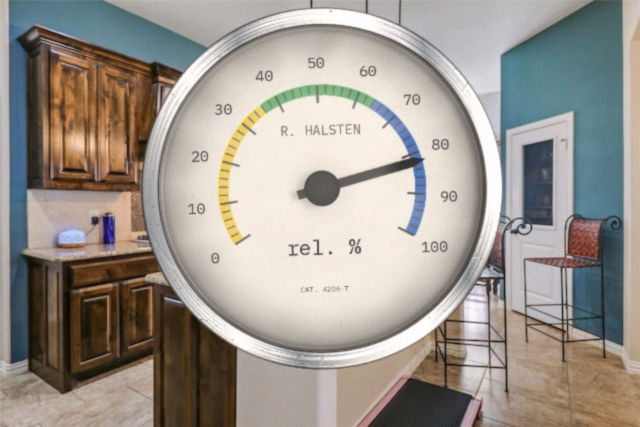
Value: 82 %
